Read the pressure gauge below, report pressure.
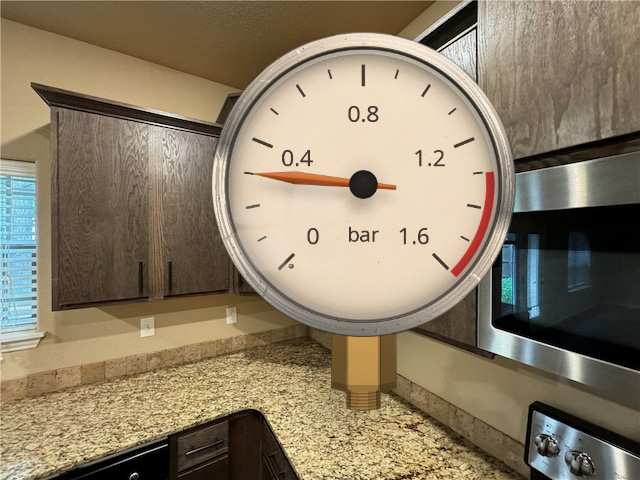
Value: 0.3 bar
